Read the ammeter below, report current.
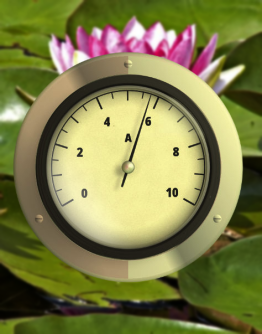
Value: 5.75 A
